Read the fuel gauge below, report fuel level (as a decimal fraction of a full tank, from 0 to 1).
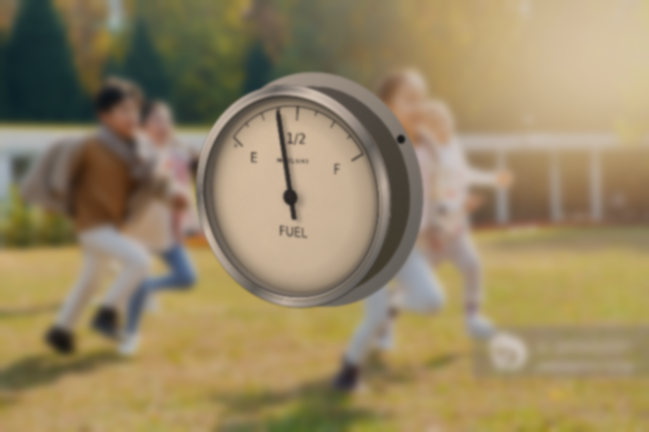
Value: 0.375
